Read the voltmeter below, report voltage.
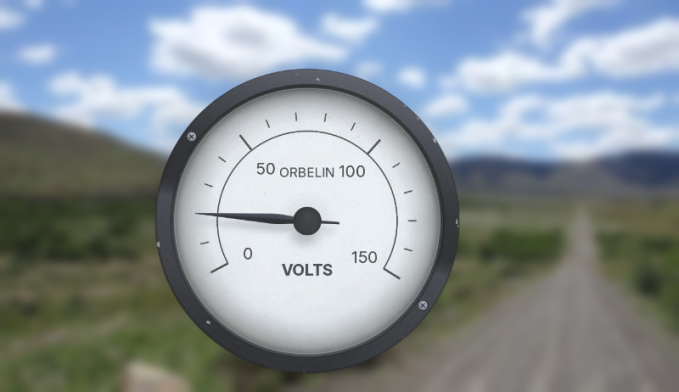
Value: 20 V
